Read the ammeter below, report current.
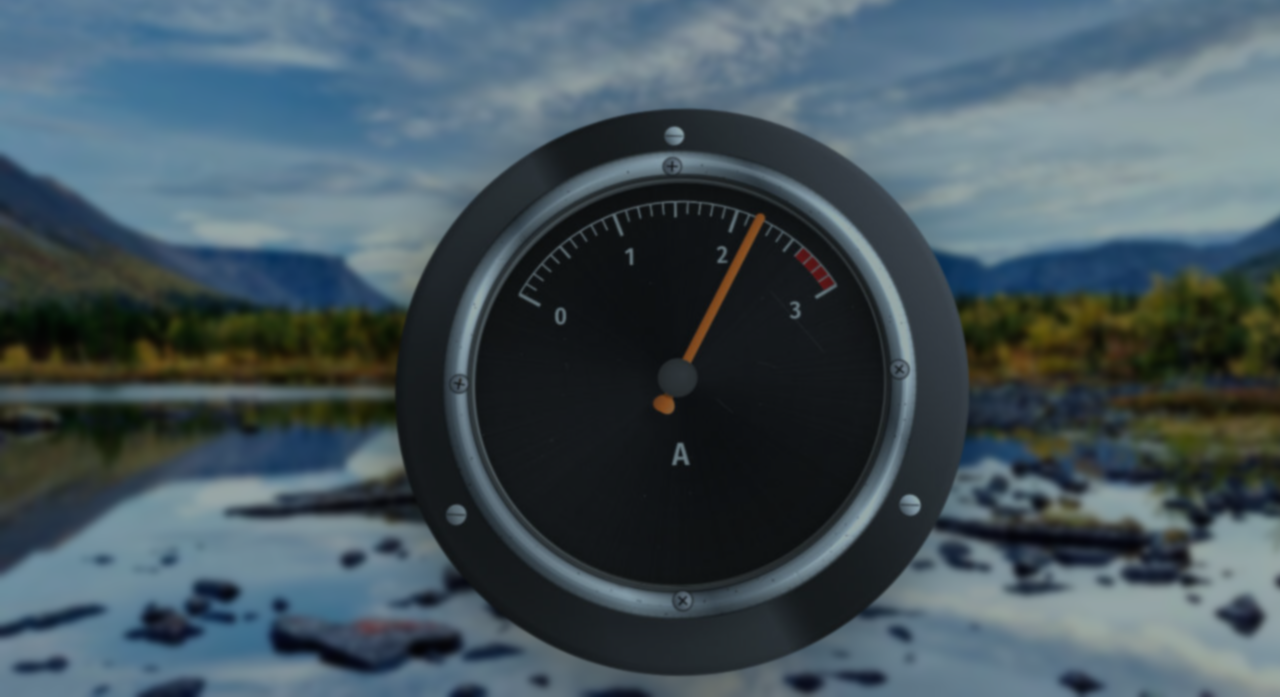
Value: 2.2 A
